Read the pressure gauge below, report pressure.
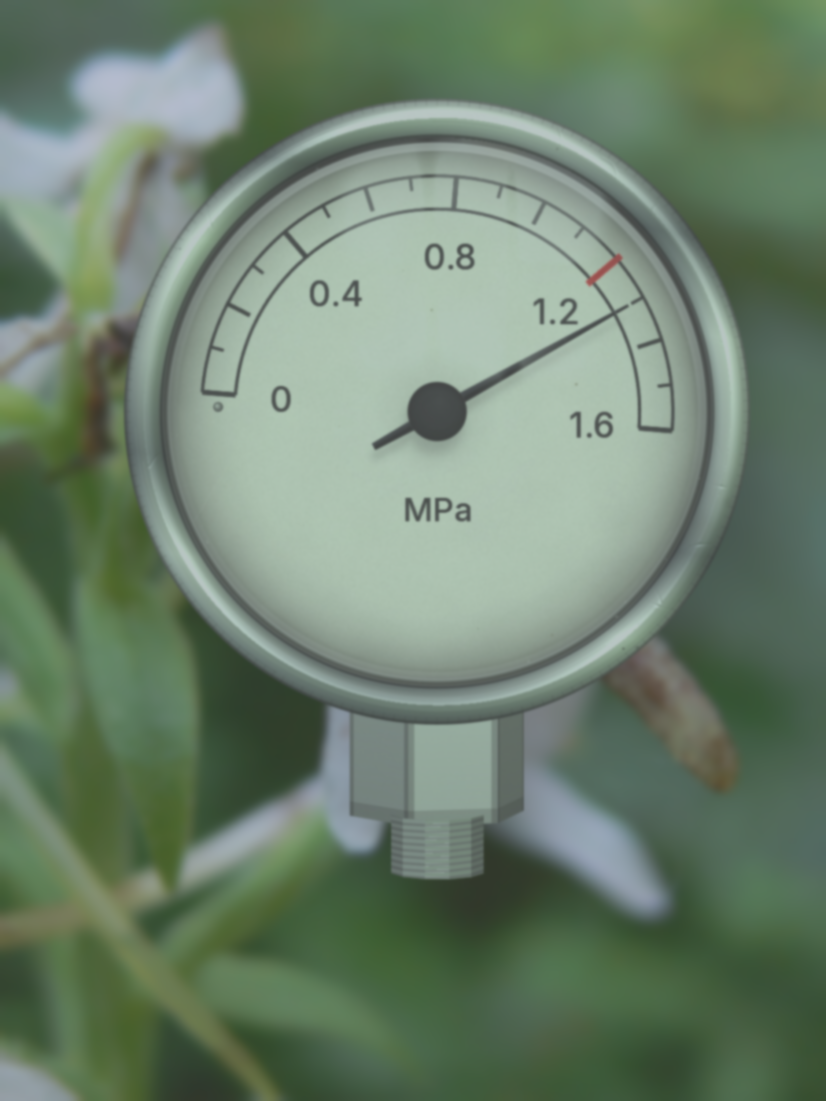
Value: 1.3 MPa
